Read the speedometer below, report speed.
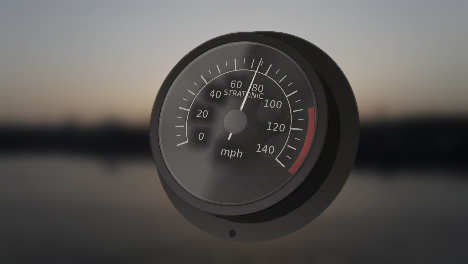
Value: 75 mph
